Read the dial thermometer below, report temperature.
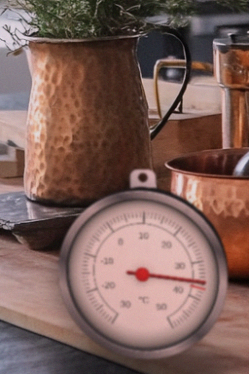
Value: 35 °C
